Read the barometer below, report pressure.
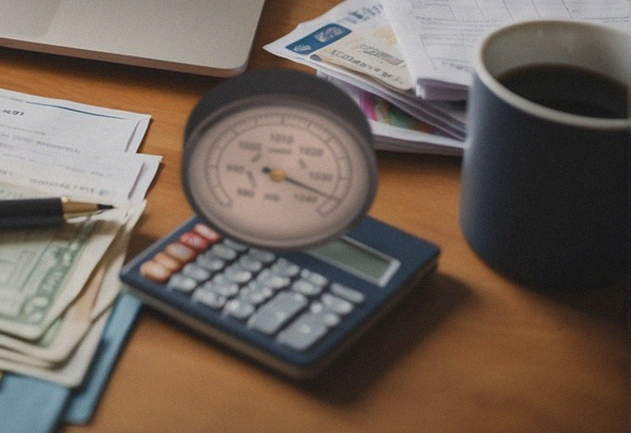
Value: 1035 mbar
